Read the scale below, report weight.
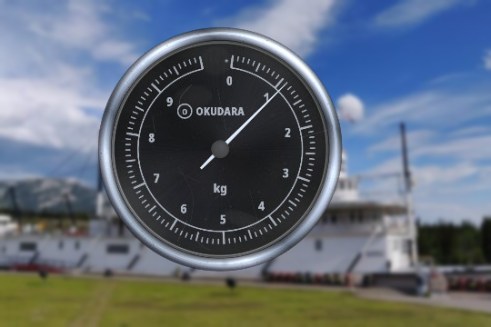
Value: 1.1 kg
